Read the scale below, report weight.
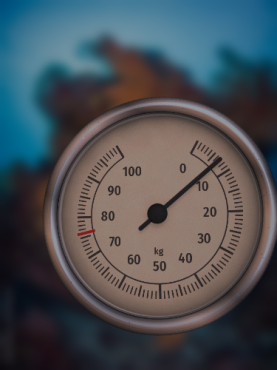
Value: 7 kg
